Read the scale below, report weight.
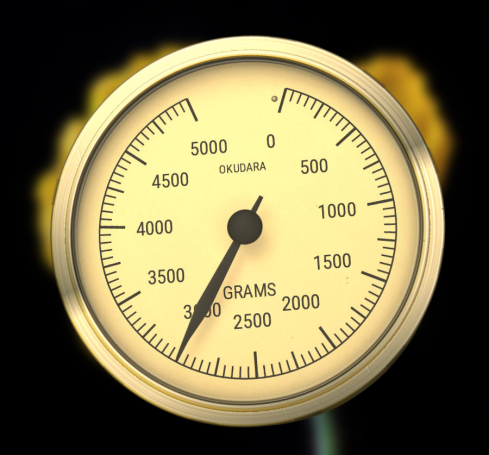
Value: 3000 g
